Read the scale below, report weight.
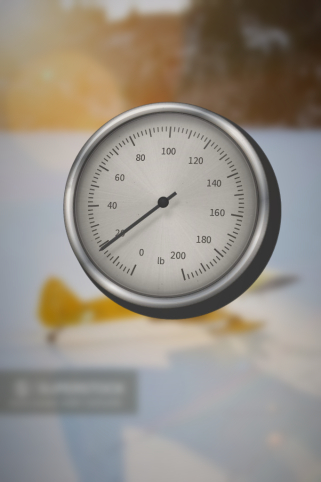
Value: 18 lb
